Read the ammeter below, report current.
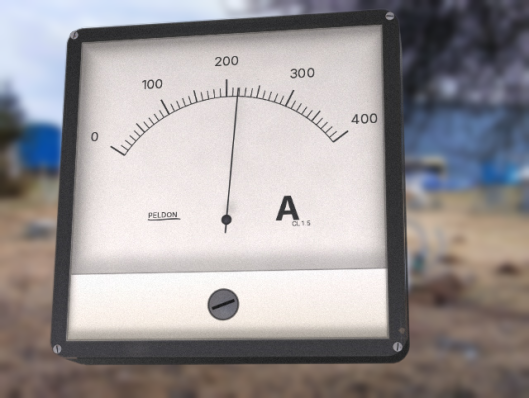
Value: 220 A
